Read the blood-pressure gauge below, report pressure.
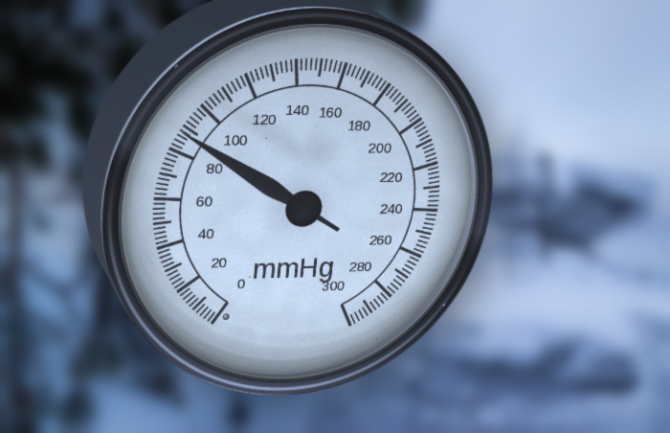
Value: 88 mmHg
